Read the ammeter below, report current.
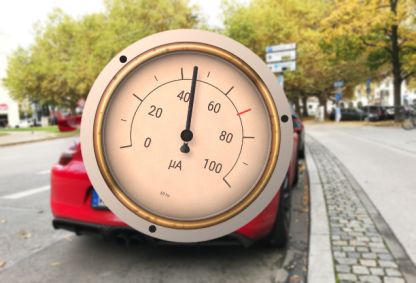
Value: 45 µA
